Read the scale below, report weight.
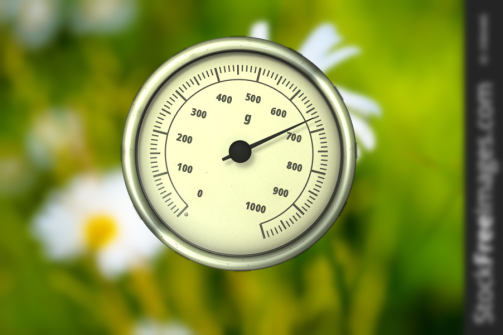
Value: 670 g
